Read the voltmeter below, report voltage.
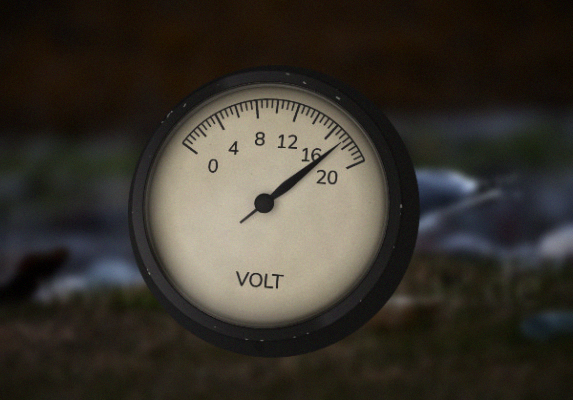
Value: 17.5 V
